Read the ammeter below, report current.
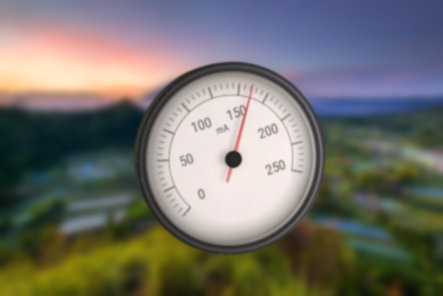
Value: 160 mA
